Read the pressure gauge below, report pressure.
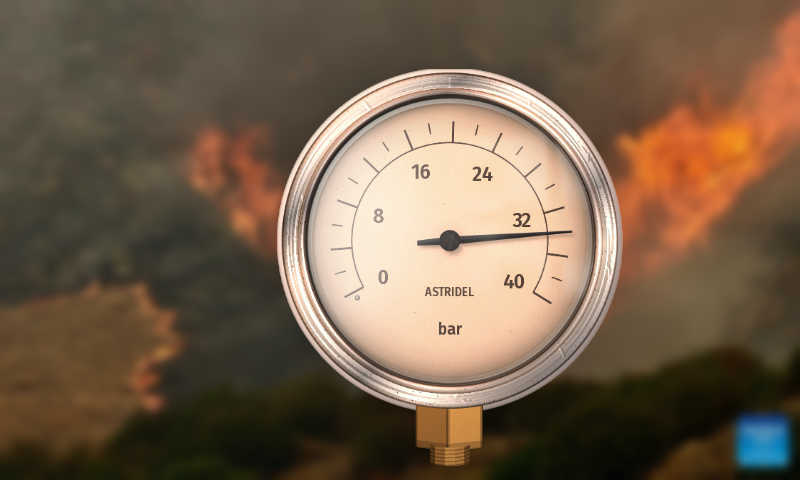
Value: 34 bar
